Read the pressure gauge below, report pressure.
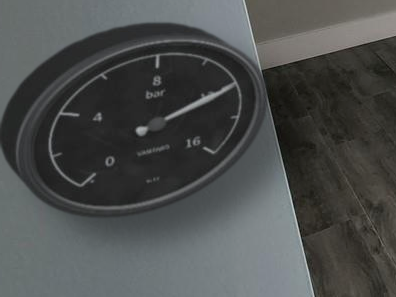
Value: 12 bar
